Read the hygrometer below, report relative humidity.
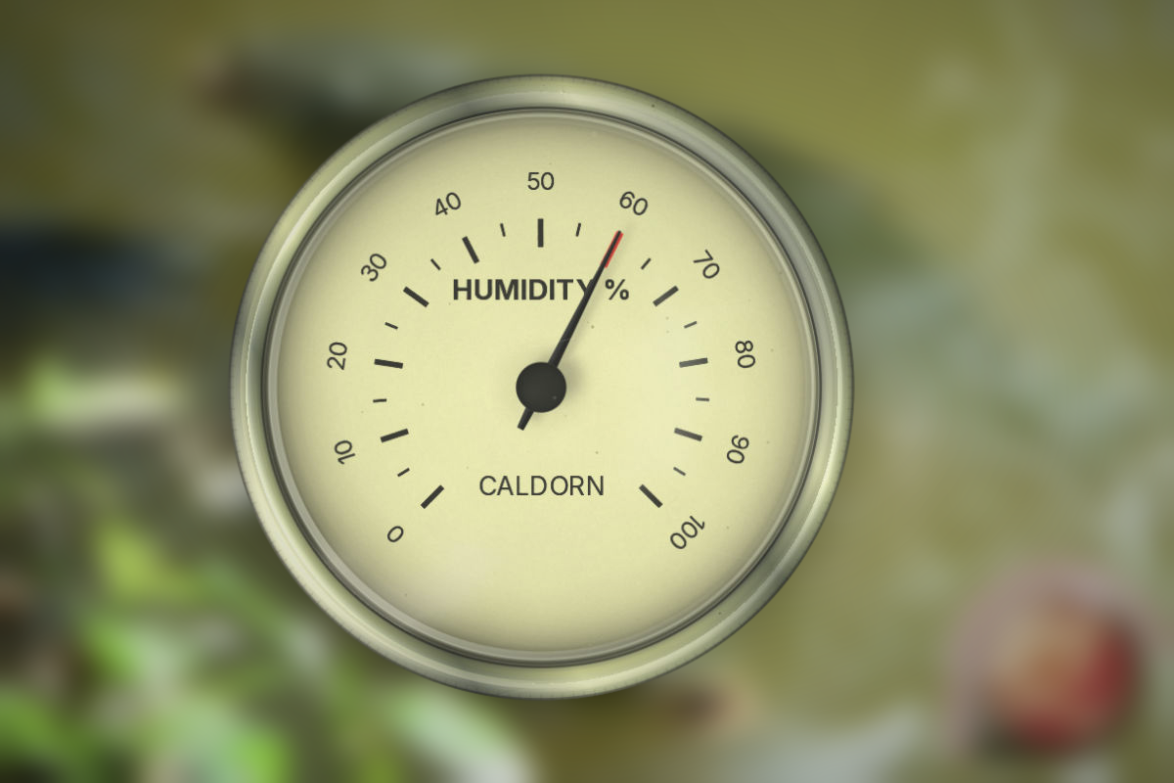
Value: 60 %
